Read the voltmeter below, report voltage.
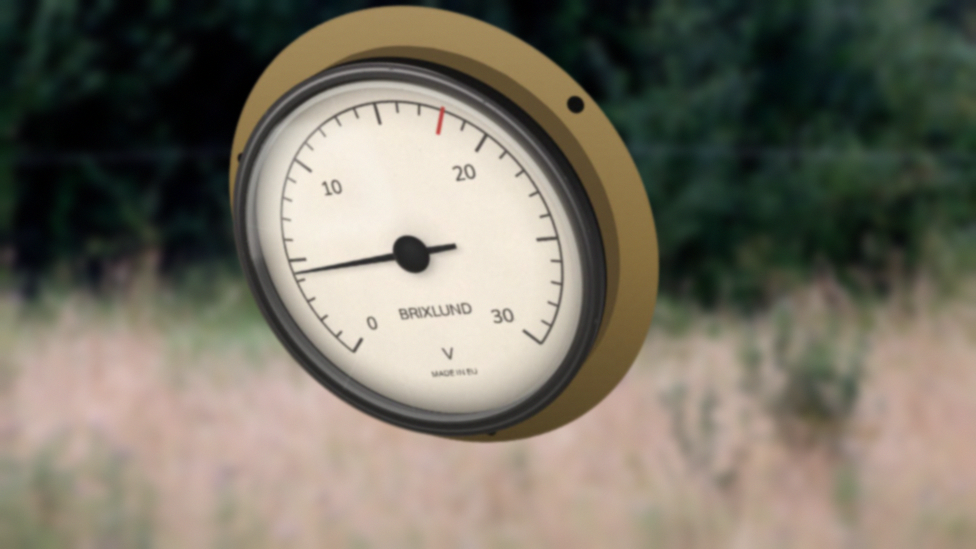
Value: 4.5 V
